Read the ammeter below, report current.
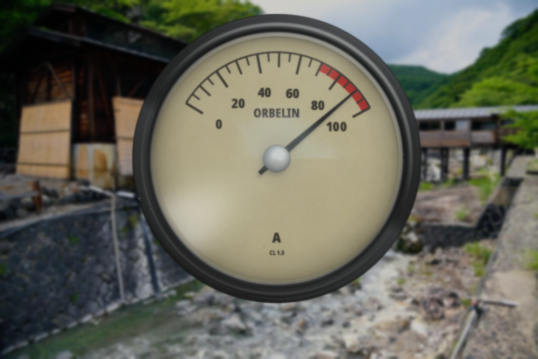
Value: 90 A
